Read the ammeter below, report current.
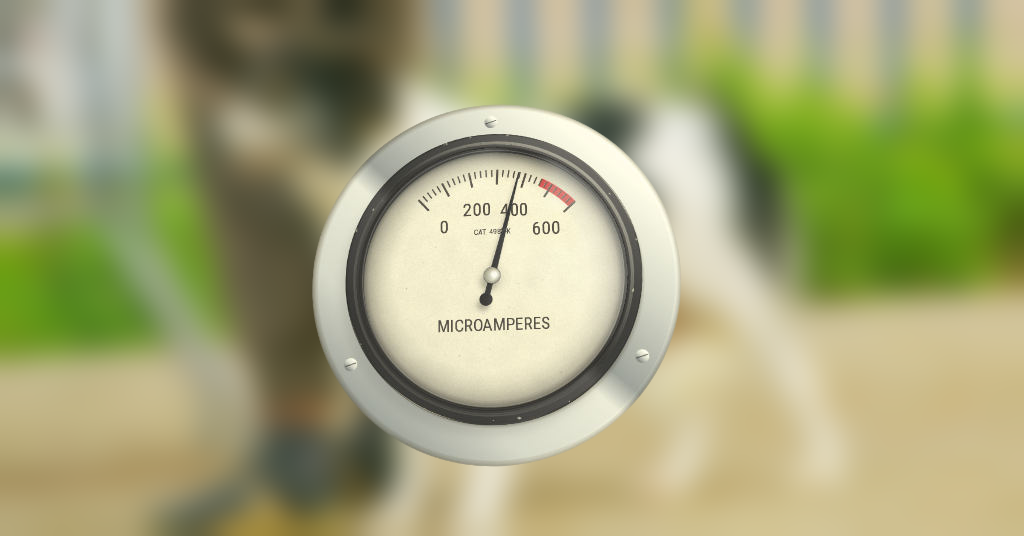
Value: 380 µA
